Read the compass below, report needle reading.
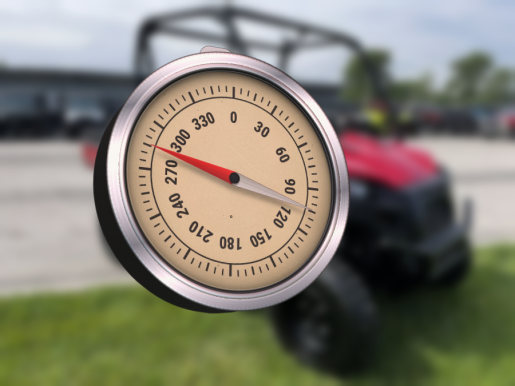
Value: 285 °
